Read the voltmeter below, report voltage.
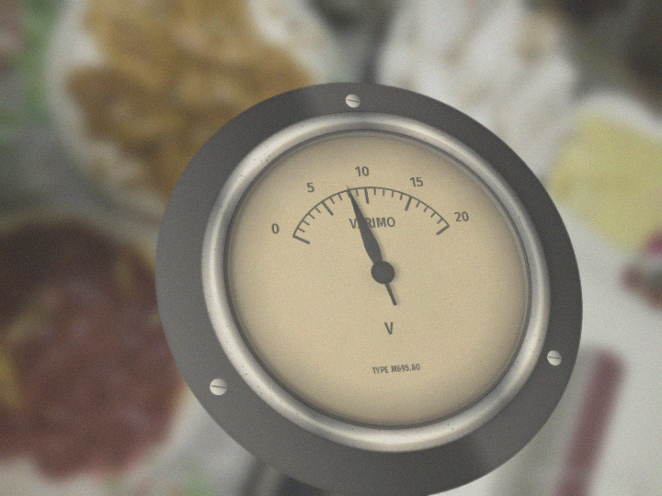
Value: 8 V
